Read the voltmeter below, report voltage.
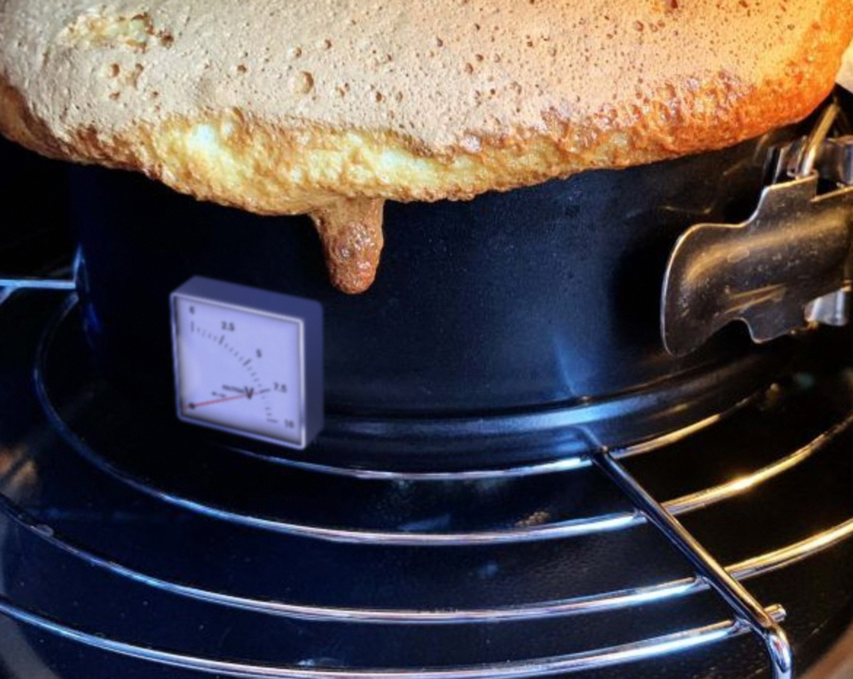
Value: 7.5 V
